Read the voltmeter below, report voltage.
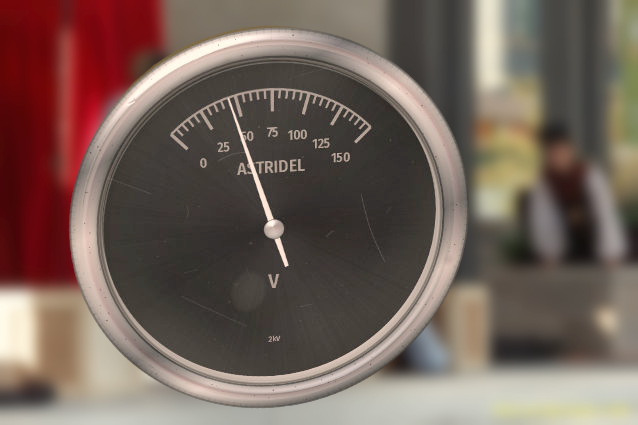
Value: 45 V
